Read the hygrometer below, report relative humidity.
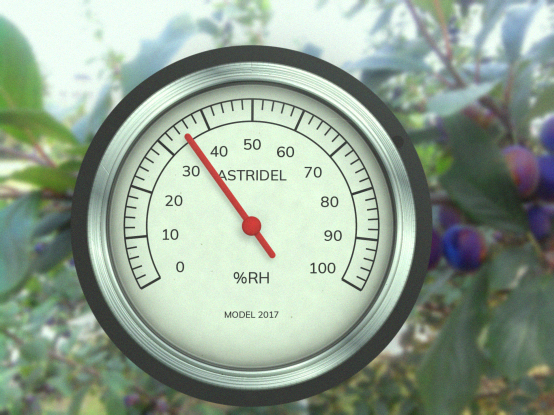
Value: 35 %
